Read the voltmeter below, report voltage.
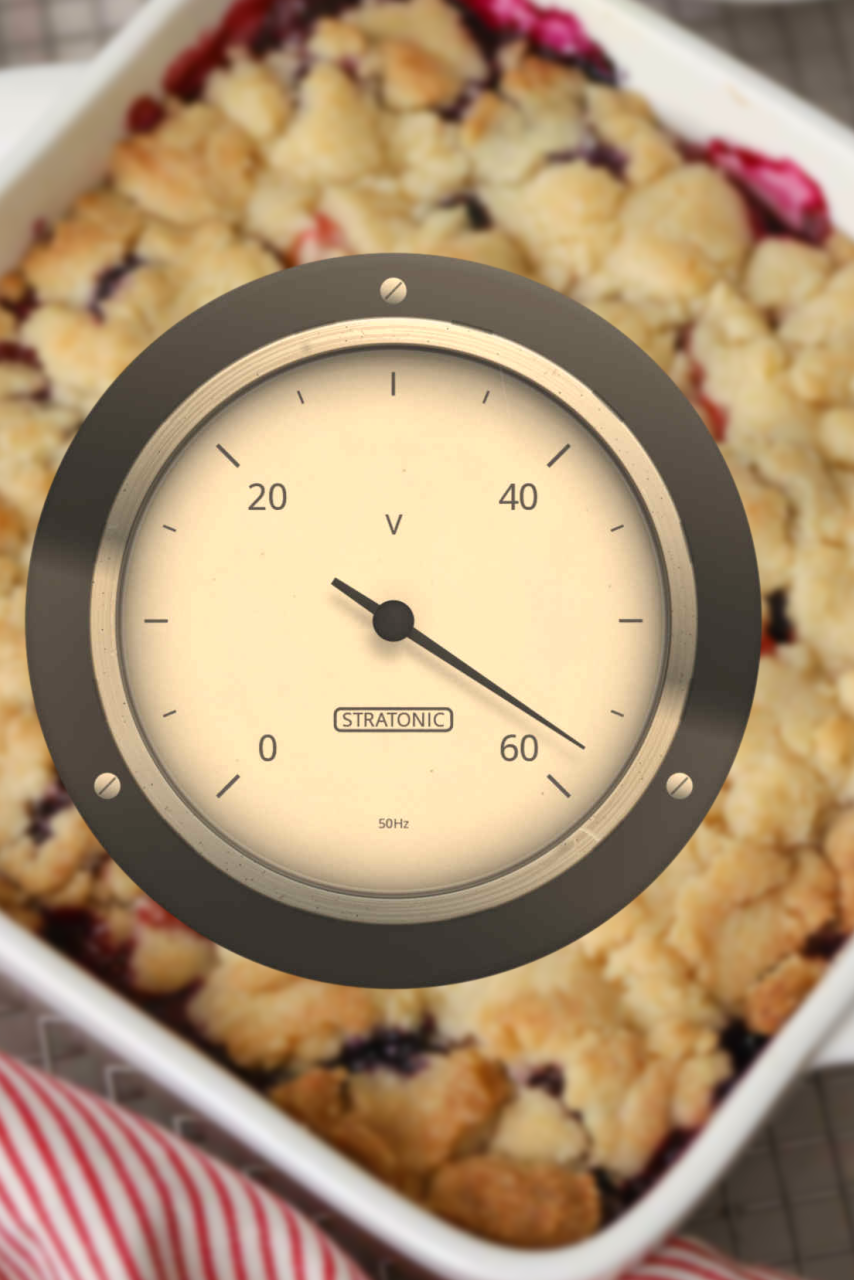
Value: 57.5 V
